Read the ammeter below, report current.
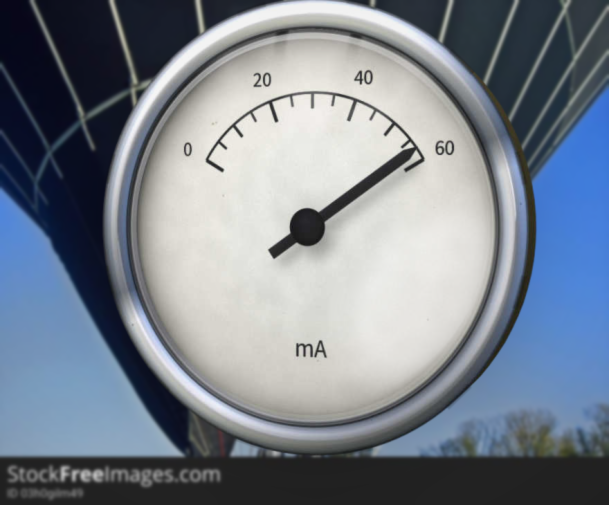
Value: 57.5 mA
